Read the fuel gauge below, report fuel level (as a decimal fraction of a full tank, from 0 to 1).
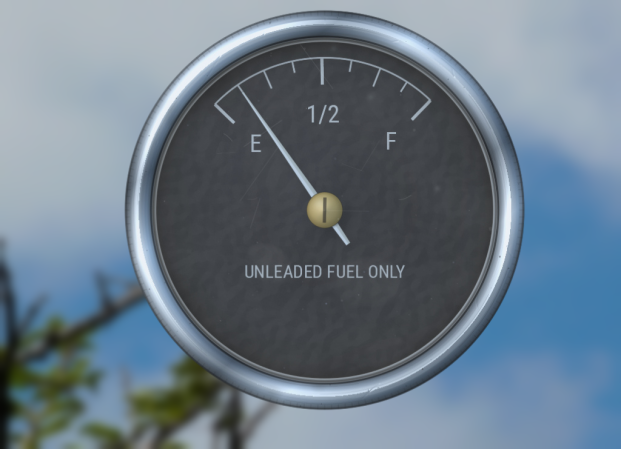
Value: 0.125
